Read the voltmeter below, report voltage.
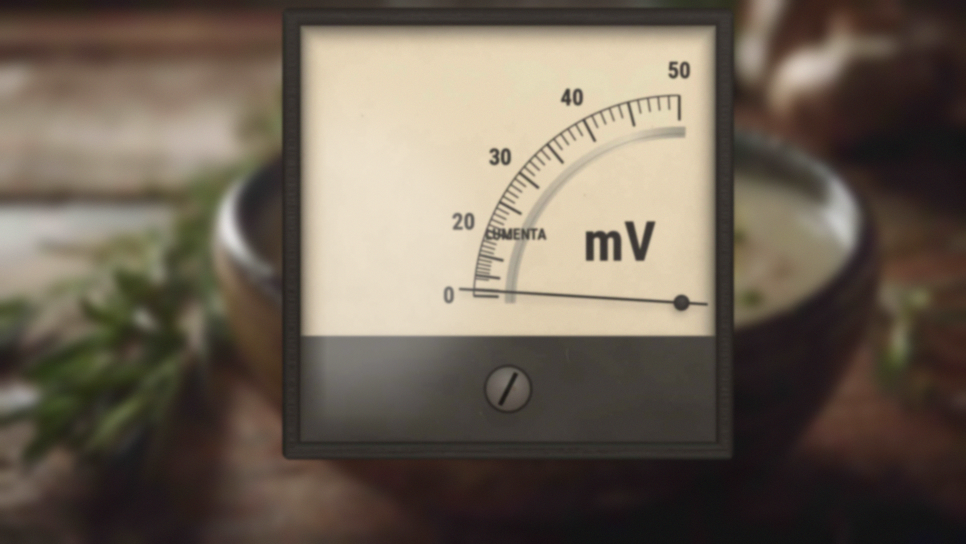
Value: 5 mV
